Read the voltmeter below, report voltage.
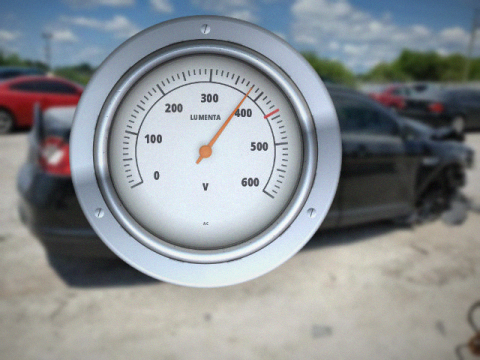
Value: 380 V
